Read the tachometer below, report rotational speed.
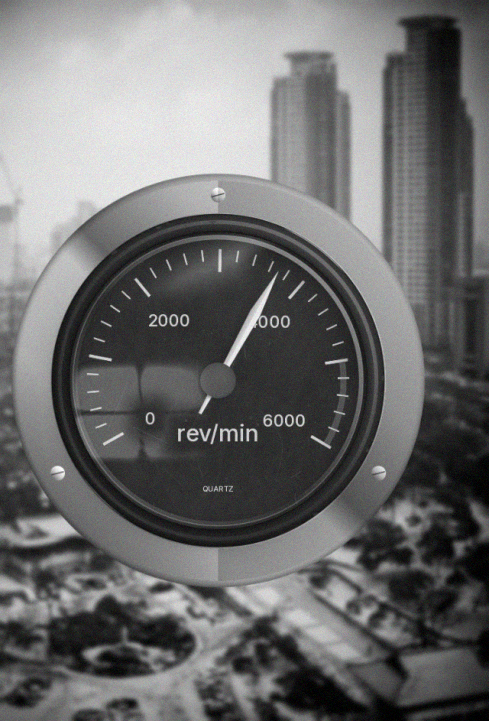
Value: 3700 rpm
